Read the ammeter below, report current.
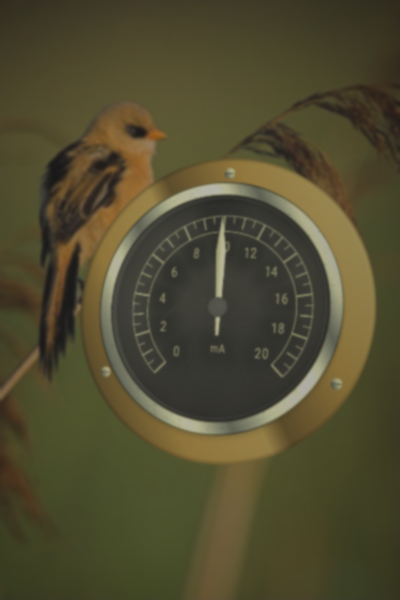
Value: 10 mA
